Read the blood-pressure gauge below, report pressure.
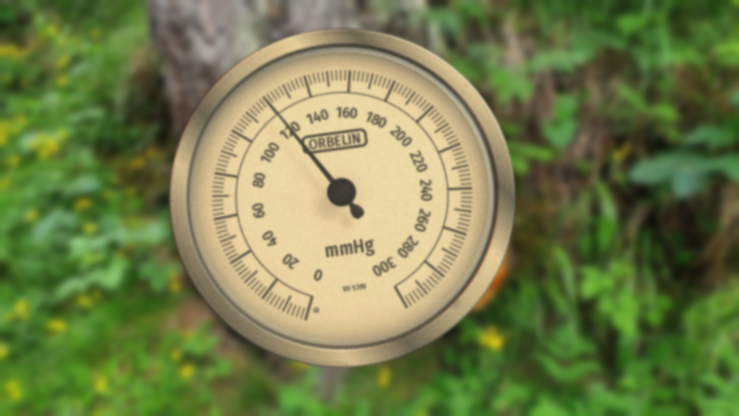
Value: 120 mmHg
